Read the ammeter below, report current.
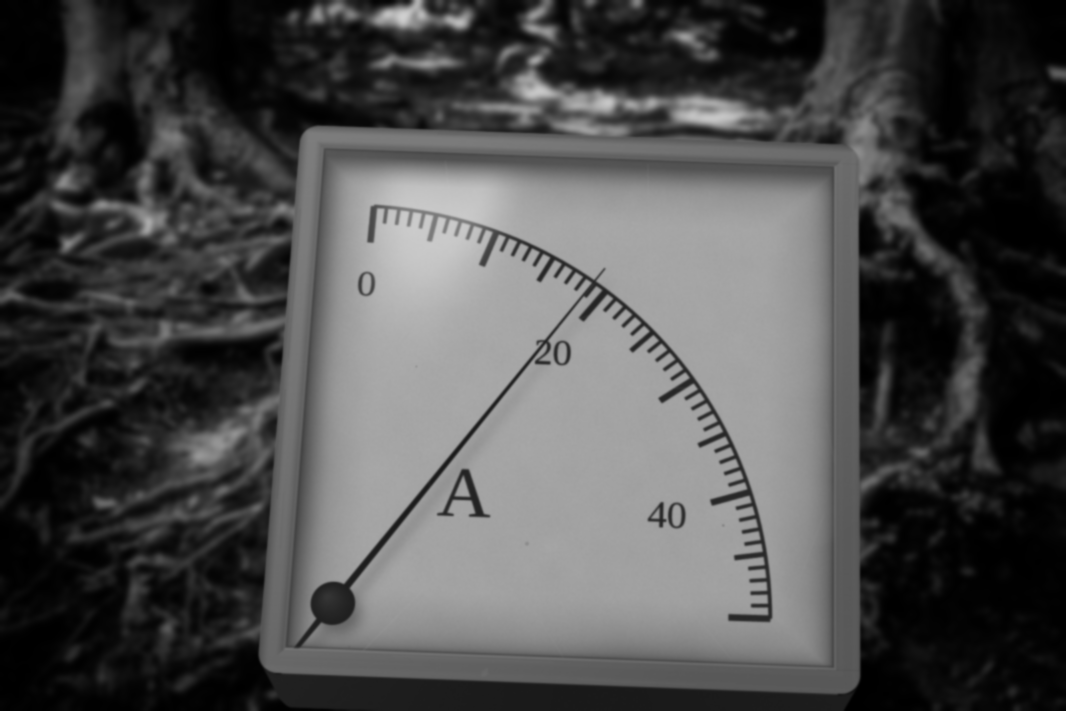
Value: 19 A
